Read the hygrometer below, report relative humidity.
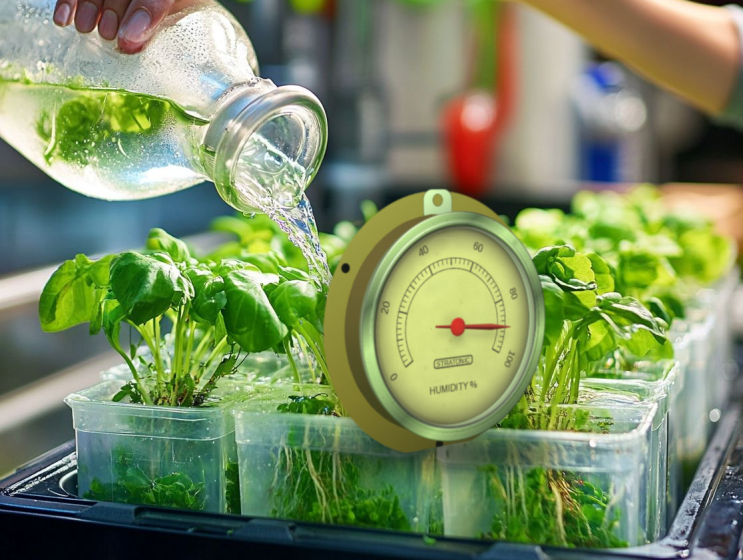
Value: 90 %
